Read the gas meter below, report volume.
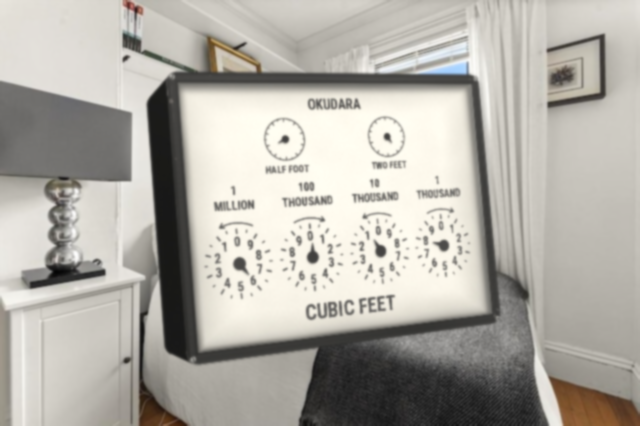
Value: 600800 ft³
